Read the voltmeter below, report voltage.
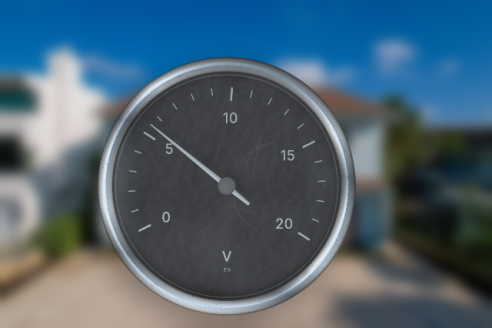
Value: 5.5 V
